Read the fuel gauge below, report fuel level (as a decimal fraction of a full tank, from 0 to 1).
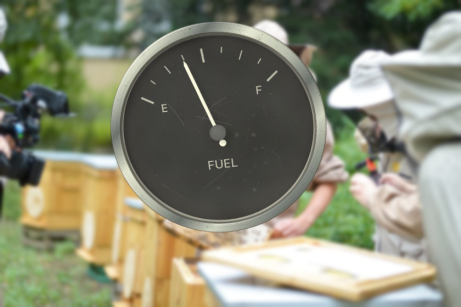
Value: 0.375
